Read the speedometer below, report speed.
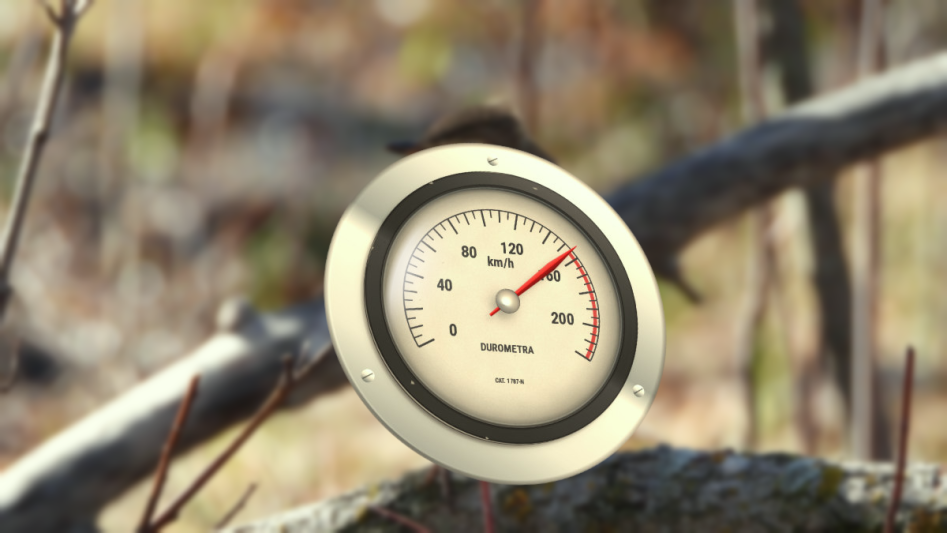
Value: 155 km/h
